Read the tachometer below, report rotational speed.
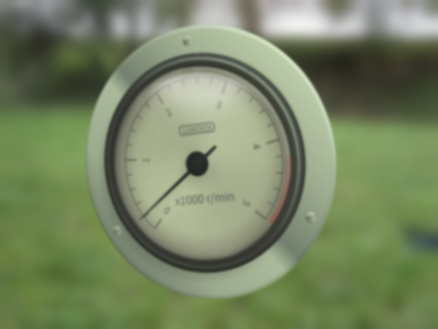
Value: 200 rpm
